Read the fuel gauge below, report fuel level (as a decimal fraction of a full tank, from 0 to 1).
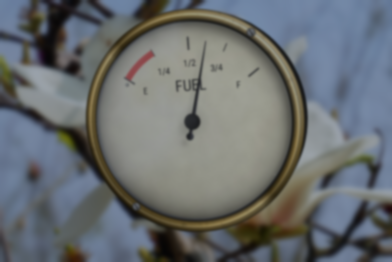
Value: 0.625
